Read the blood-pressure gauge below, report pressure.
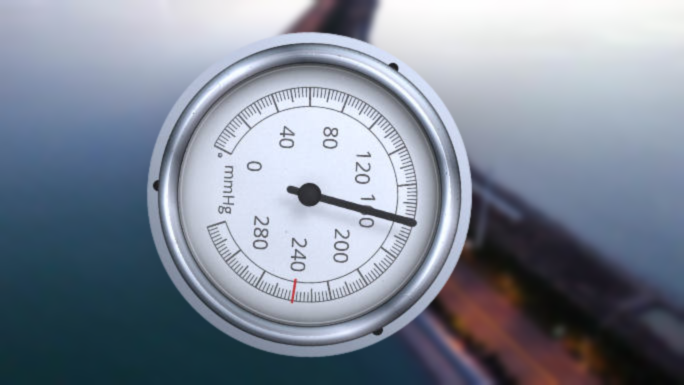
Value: 160 mmHg
